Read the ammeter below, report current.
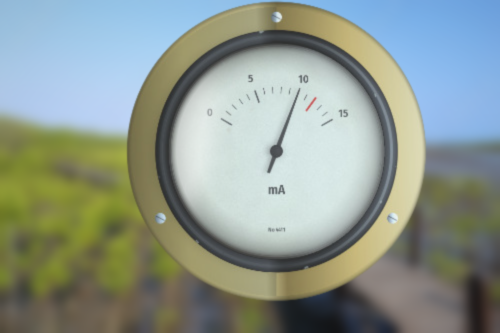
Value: 10 mA
